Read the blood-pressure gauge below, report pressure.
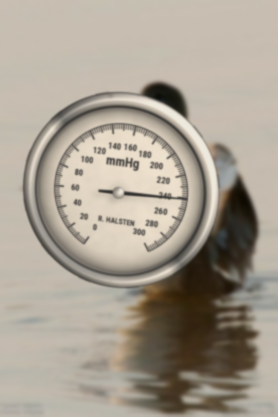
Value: 240 mmHg
